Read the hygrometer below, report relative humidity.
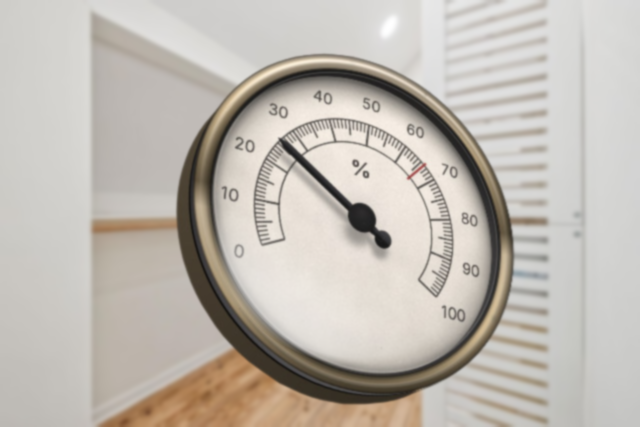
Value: 25 %
